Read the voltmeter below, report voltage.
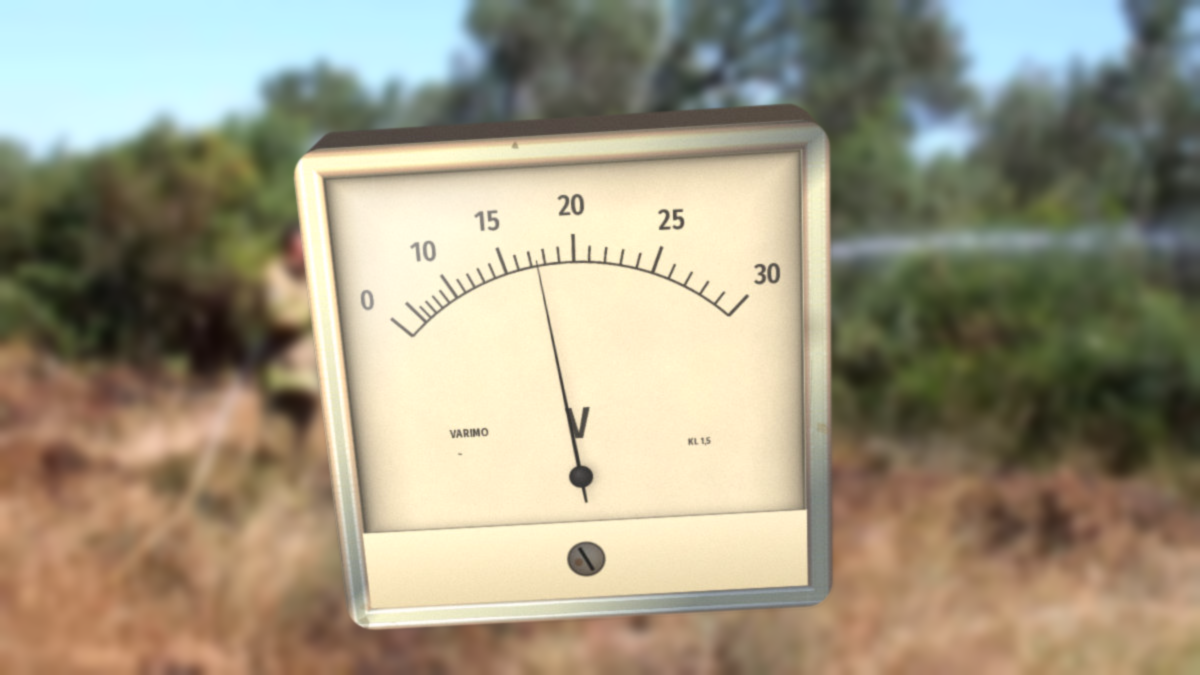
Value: 17.5 V
